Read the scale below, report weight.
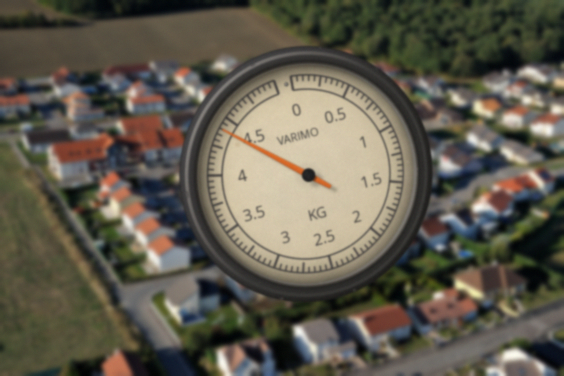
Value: 4.4 kg
